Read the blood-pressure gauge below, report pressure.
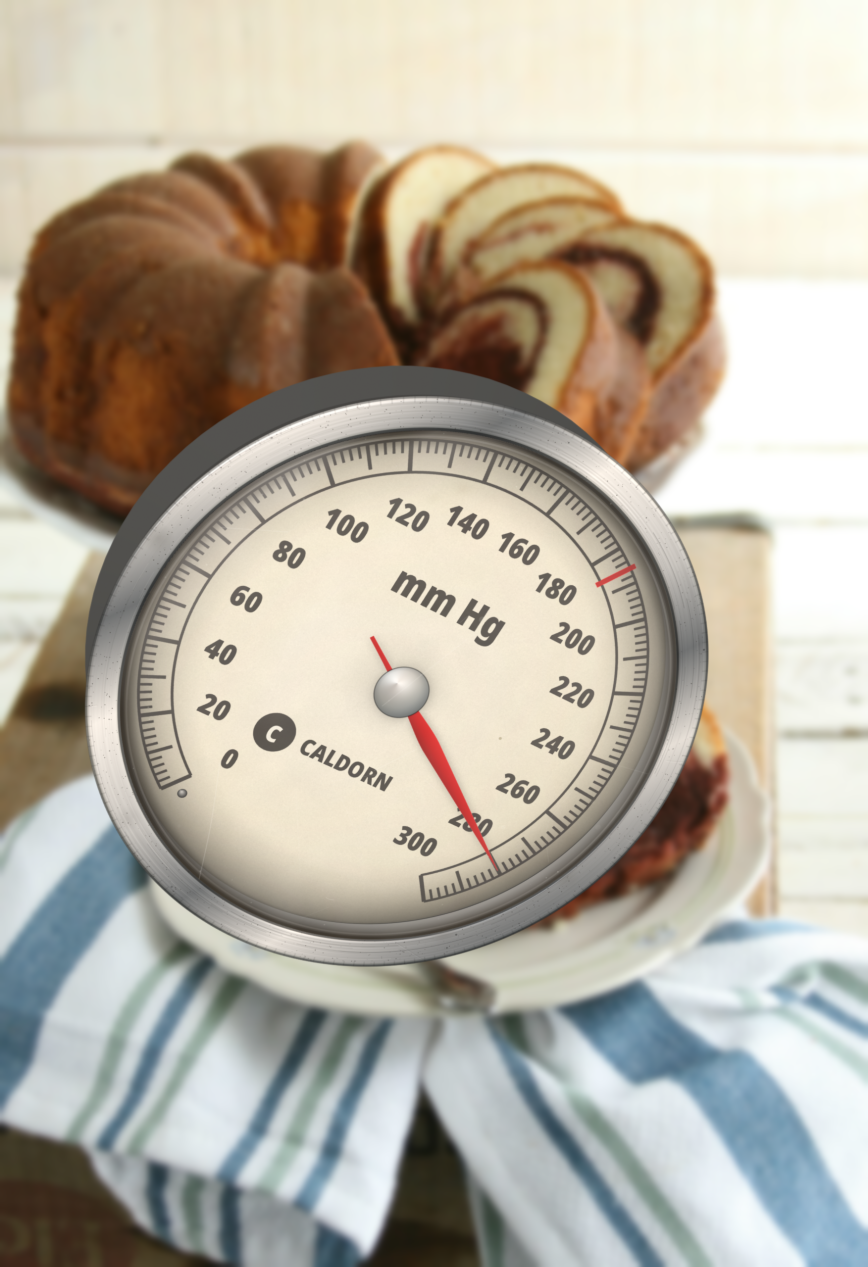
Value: 280 mmHg
